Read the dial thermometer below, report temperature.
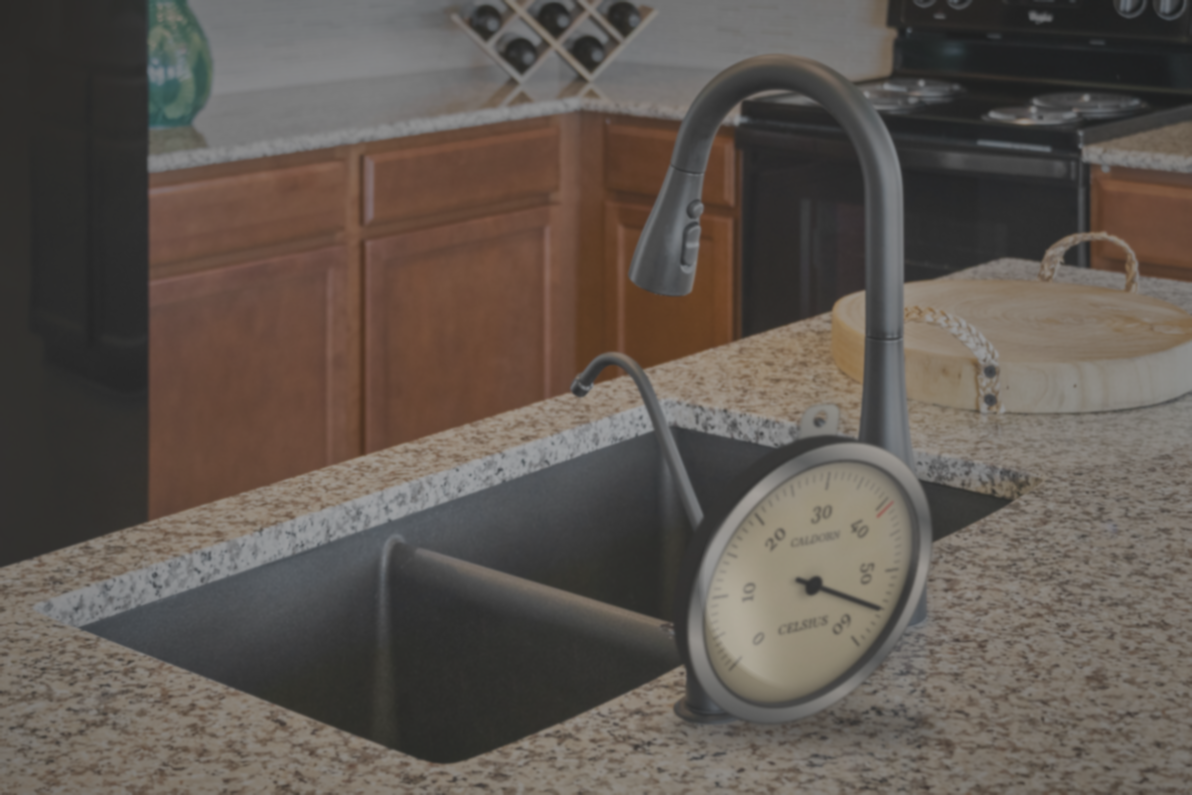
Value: 55 °C
